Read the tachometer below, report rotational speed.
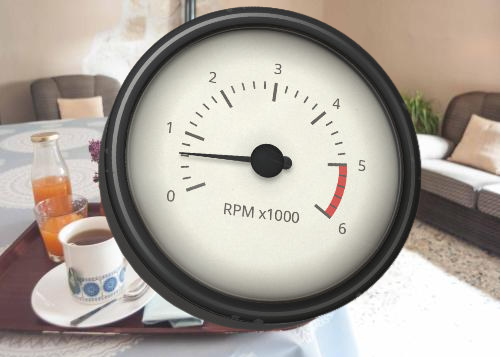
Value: 600 rpm
